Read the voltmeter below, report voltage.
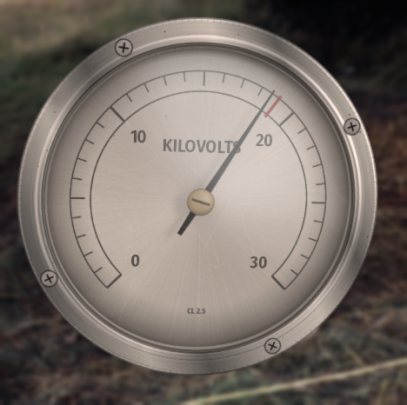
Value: 18.5 kV
